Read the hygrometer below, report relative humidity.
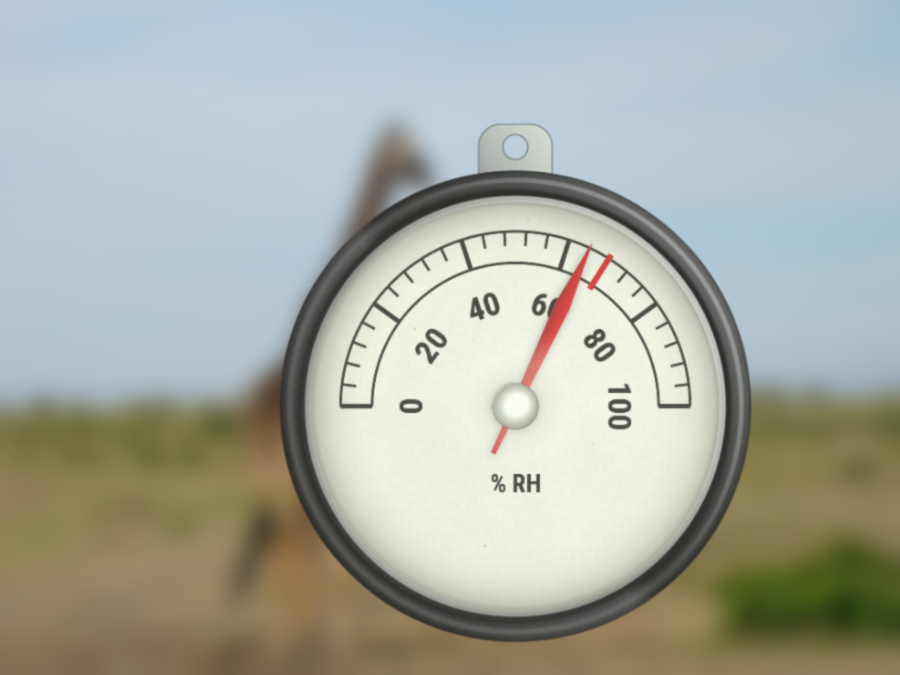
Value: 64 %
